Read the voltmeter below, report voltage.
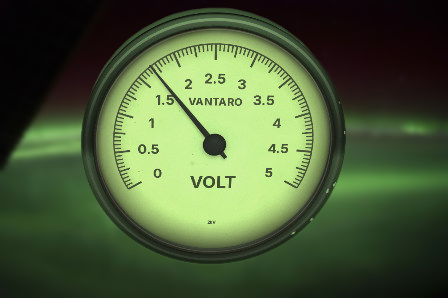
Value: 1.7 V
